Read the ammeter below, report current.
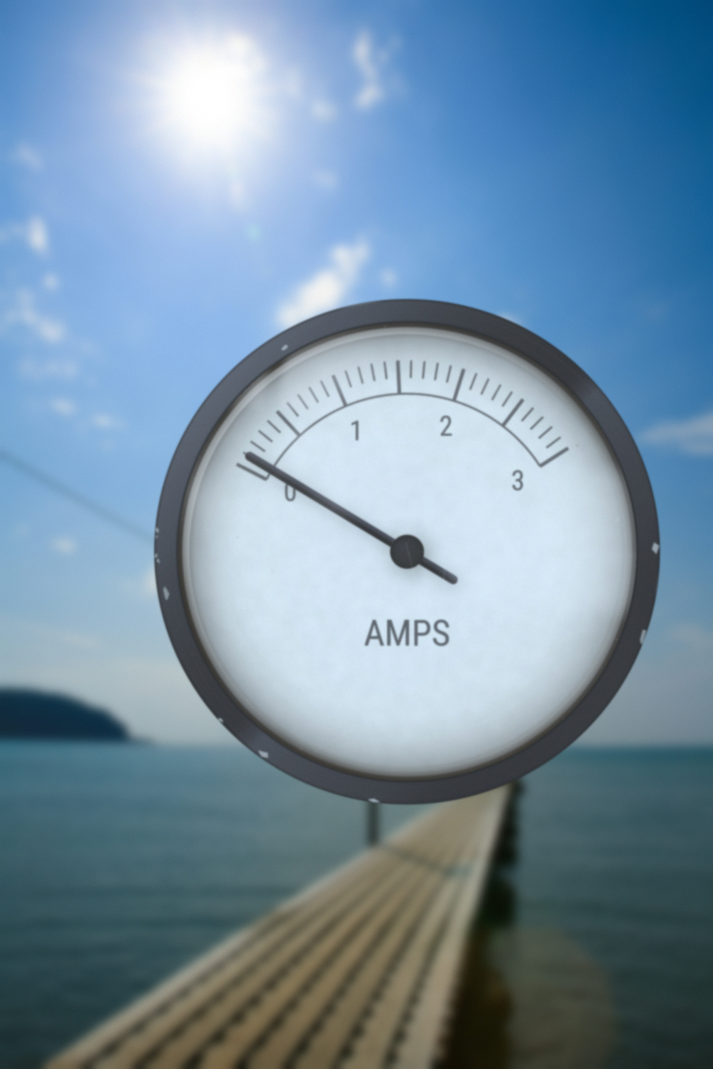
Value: 0.1 A
